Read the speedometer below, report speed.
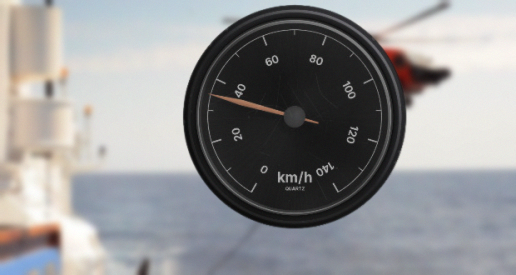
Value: 35 km/h
